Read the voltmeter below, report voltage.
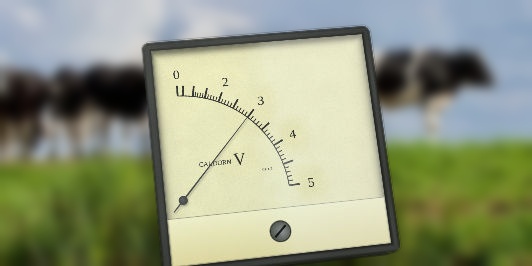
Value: 3 V
